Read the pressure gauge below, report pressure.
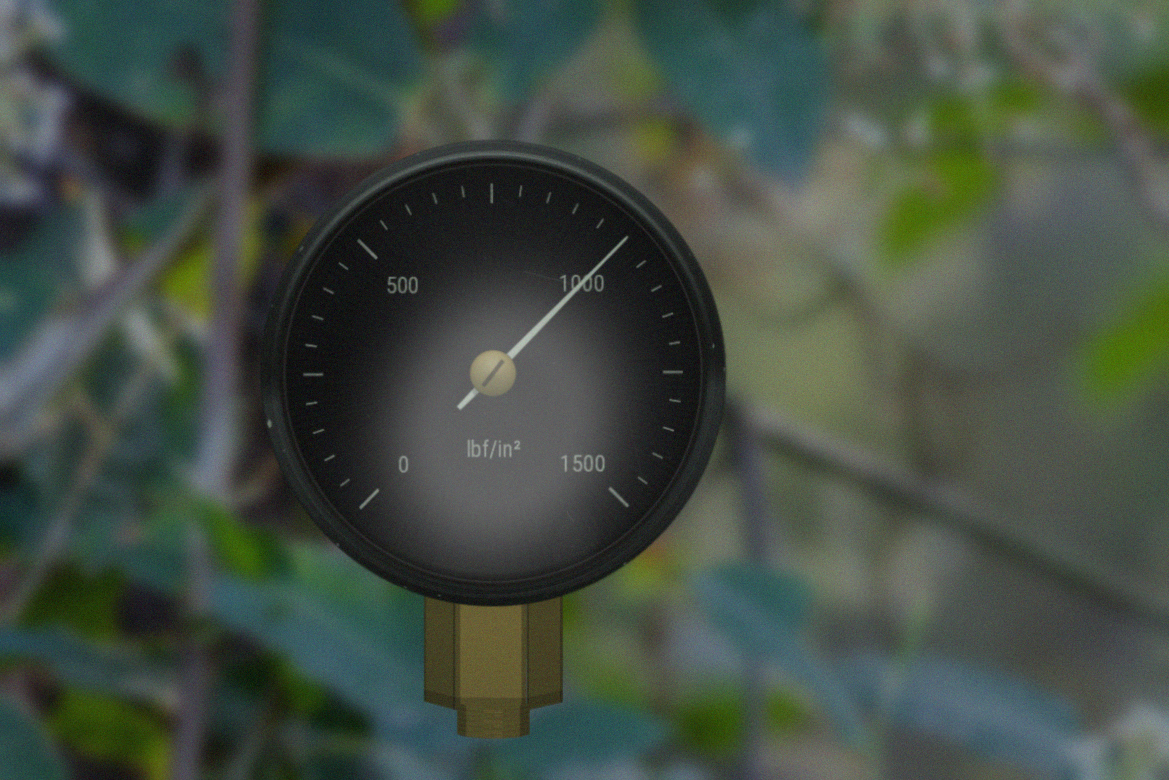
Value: 1000 psi
